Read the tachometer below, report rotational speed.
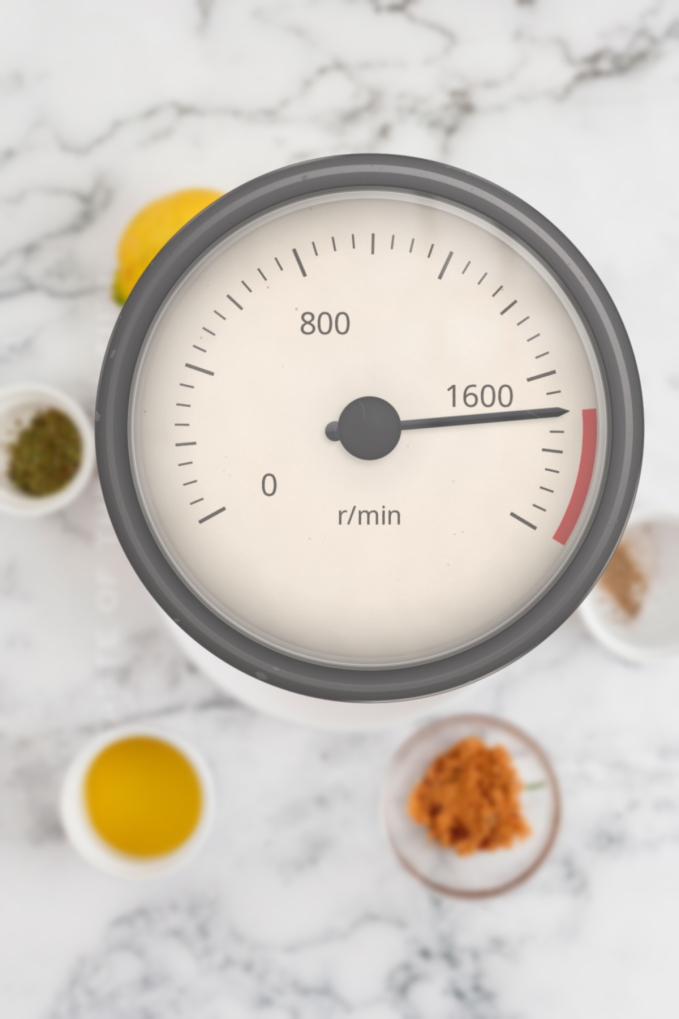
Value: 1700 rpm
